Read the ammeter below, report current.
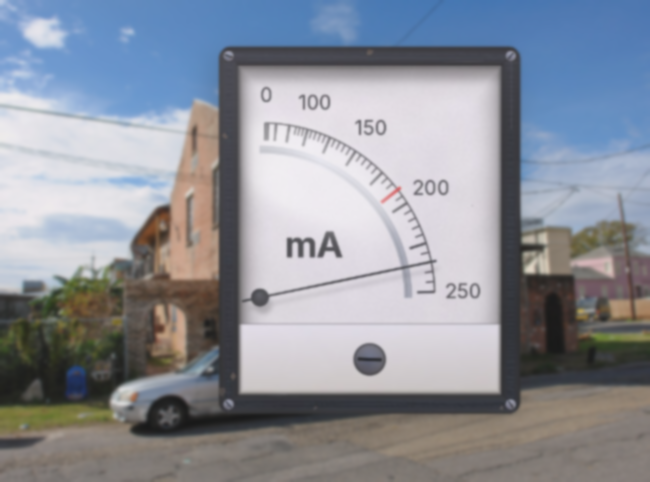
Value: 235 mA
